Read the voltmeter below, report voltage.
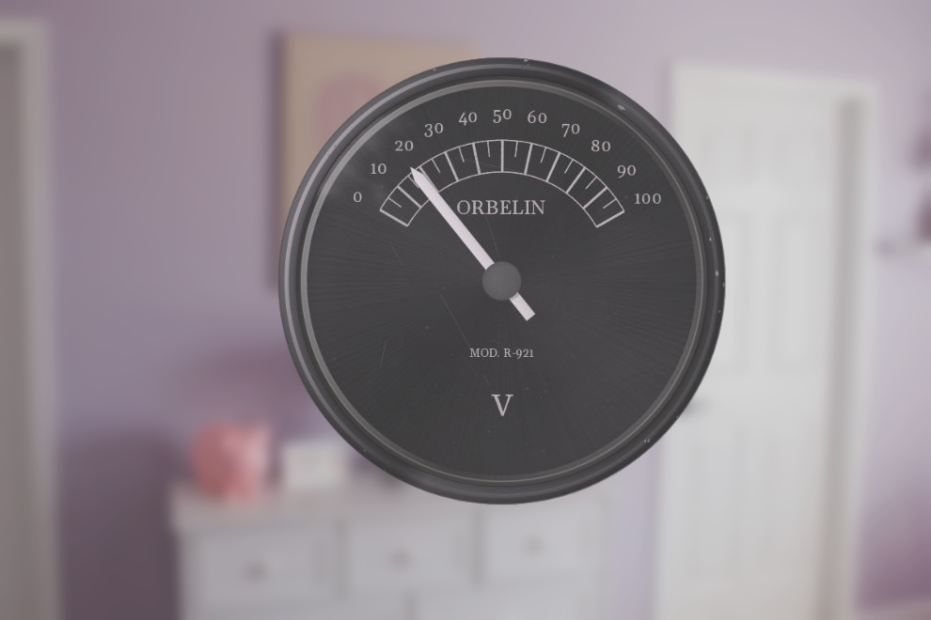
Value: 17.5 V
